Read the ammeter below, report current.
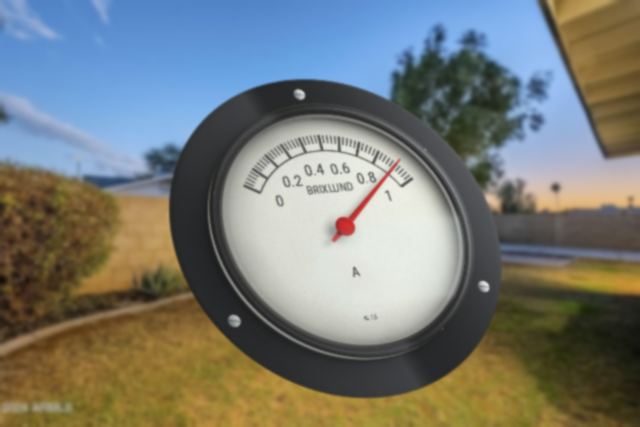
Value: 0.9 A
